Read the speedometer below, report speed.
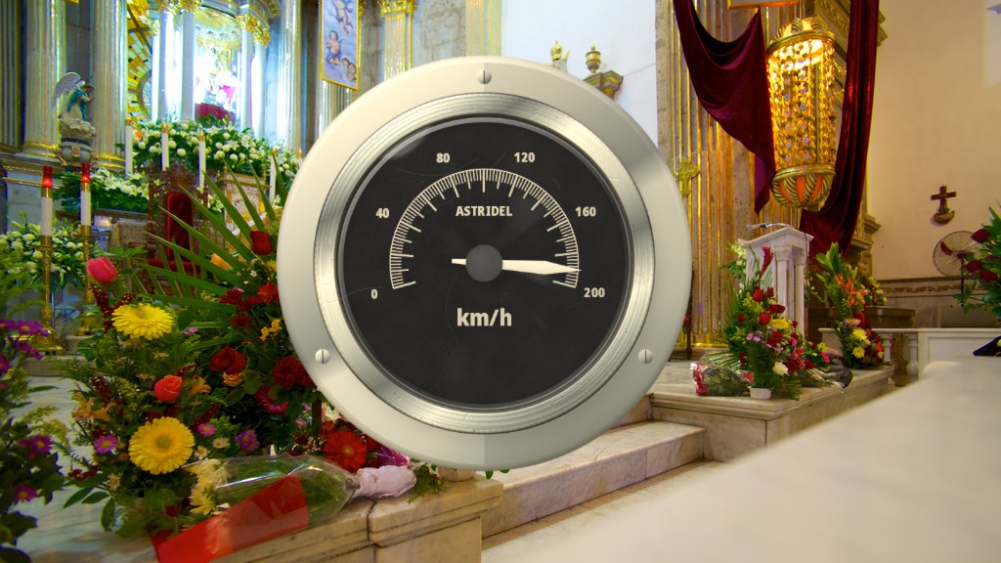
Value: 190 km/h
